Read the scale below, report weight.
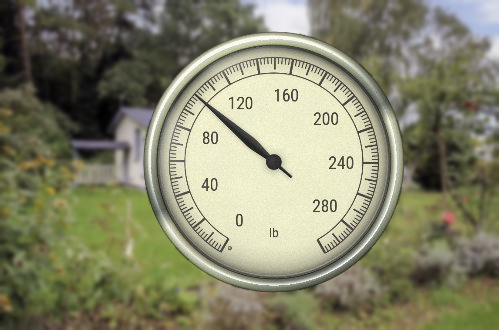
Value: 100 lb
